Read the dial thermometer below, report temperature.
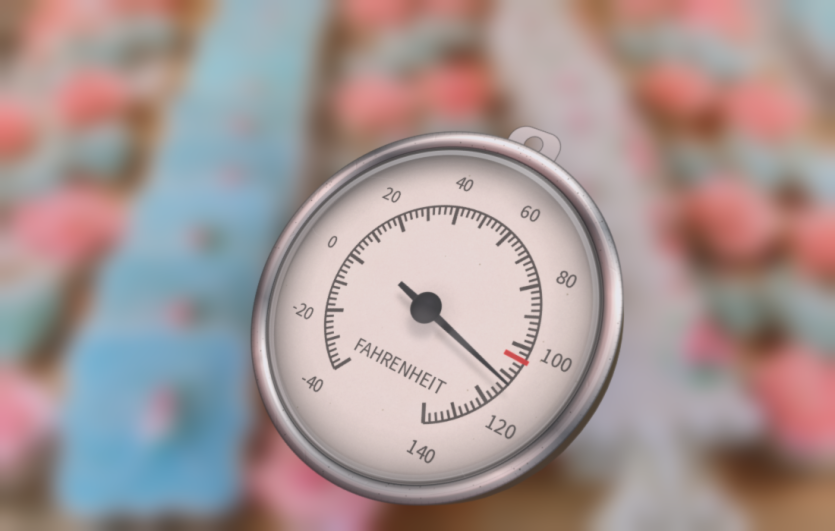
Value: 112 °F
